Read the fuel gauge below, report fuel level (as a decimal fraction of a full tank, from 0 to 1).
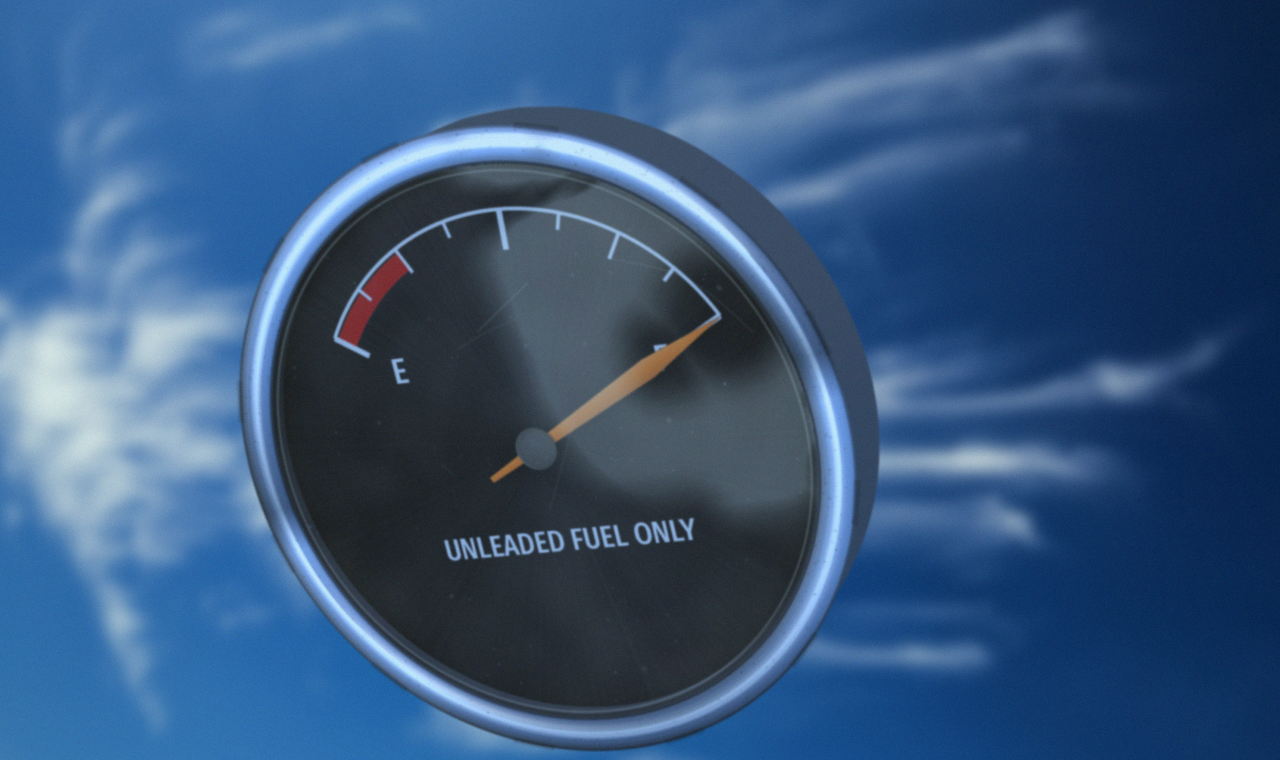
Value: 1
